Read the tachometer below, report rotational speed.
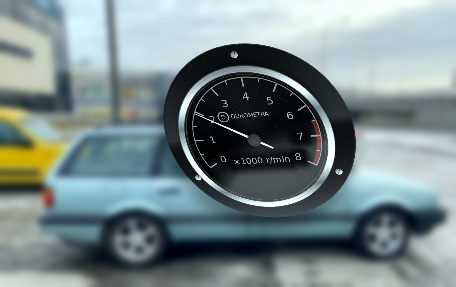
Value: 2000 rpm
